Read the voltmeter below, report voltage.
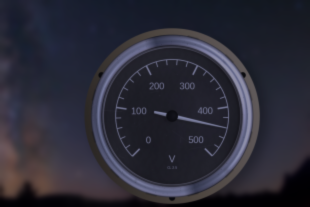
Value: 440 V
